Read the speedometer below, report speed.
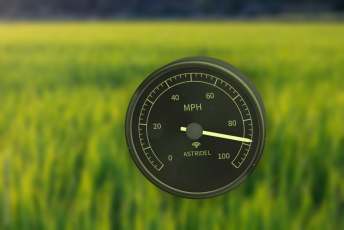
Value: 88 mph
